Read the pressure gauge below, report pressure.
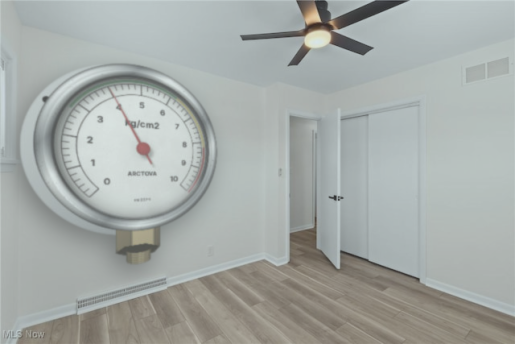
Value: 4 kg/cm²
